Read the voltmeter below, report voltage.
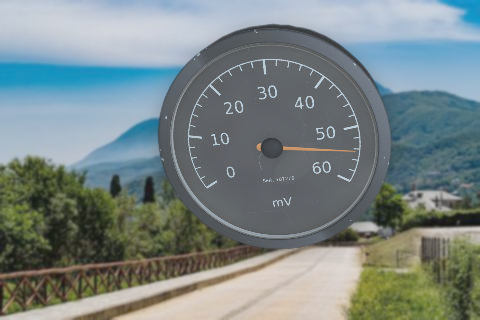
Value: 54 mV
